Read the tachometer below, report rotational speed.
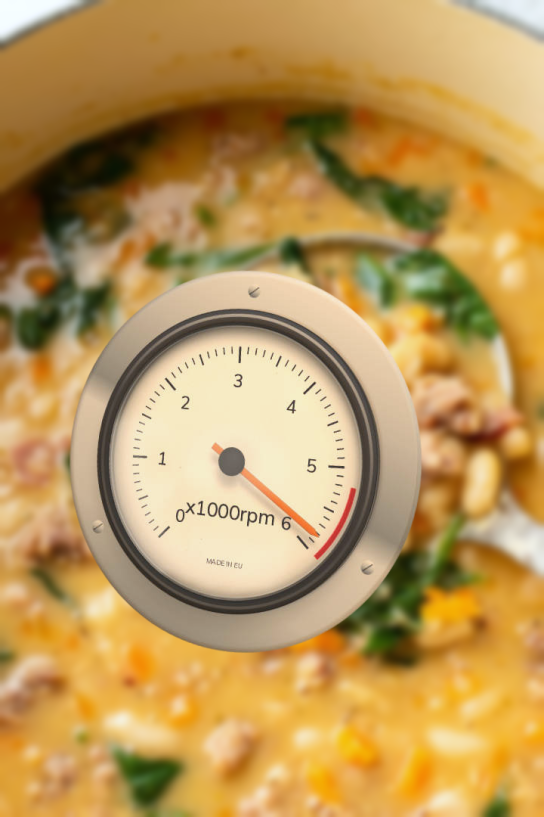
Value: 5800 rpm
